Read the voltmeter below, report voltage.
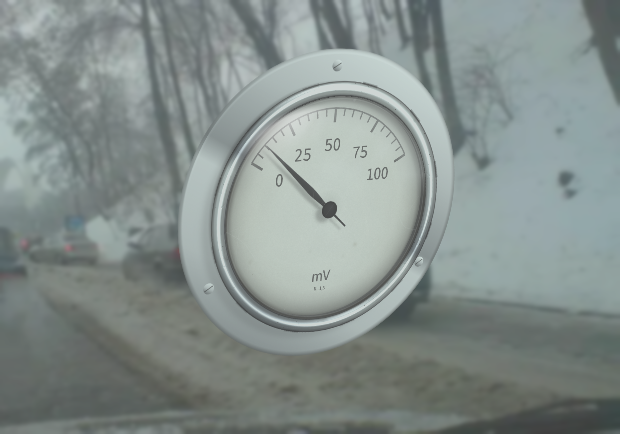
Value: 10 mV
